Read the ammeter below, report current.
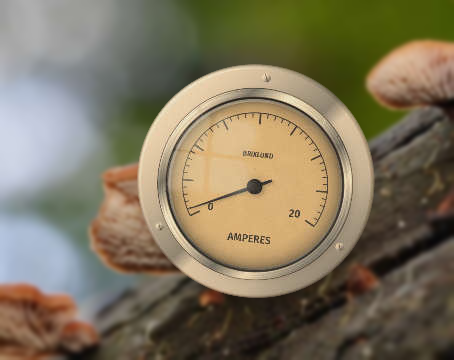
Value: 0.5 A
